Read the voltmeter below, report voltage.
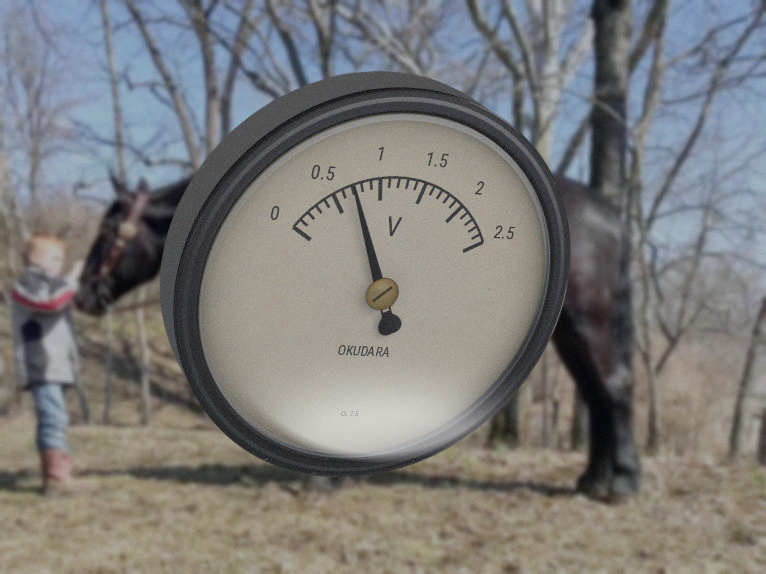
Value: 0.7 V
